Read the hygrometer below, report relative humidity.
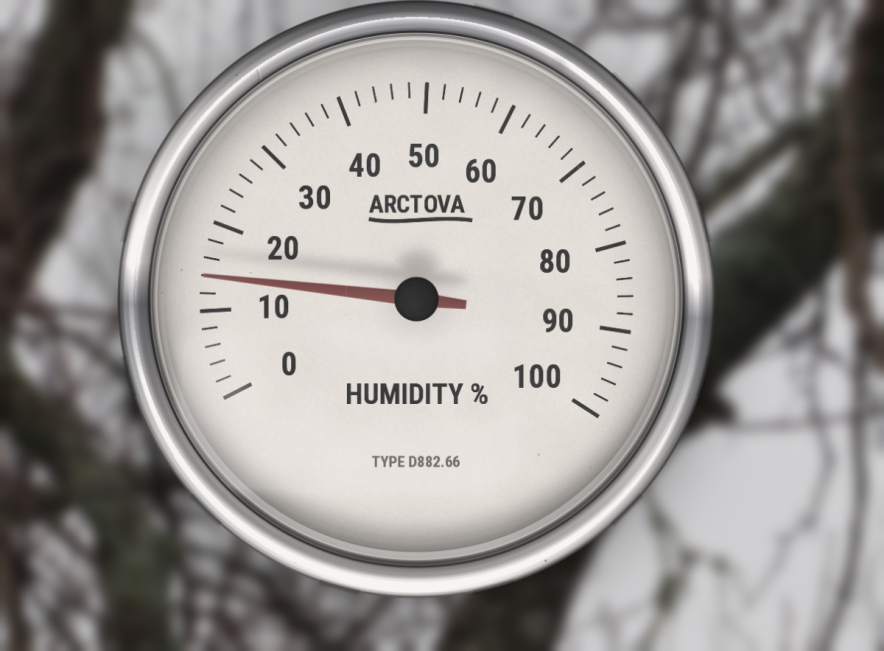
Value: 14 %
